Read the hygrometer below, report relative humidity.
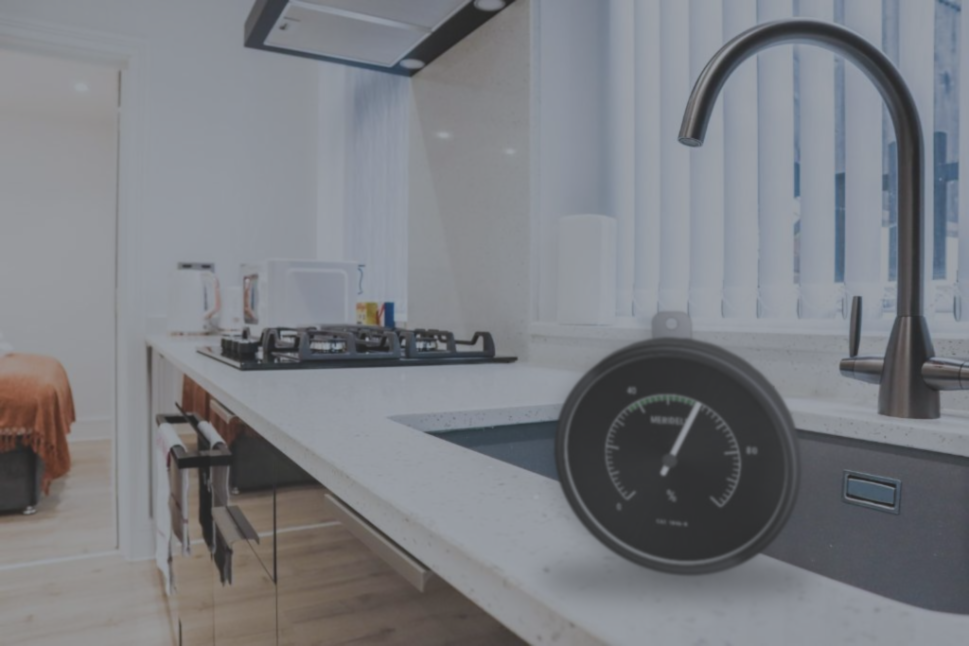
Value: 60 %
